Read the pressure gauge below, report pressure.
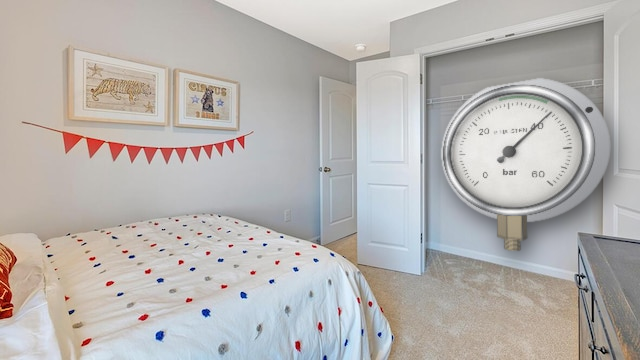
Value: 40 bar
